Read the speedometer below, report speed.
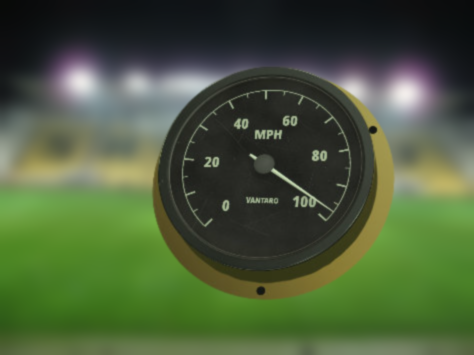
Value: 97.5 mph
